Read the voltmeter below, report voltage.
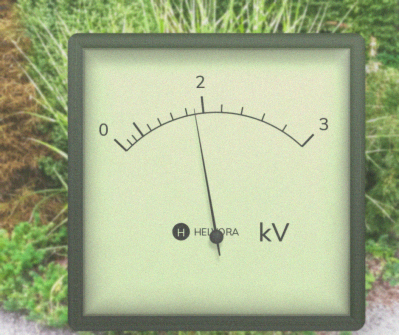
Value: 1.9 kV
